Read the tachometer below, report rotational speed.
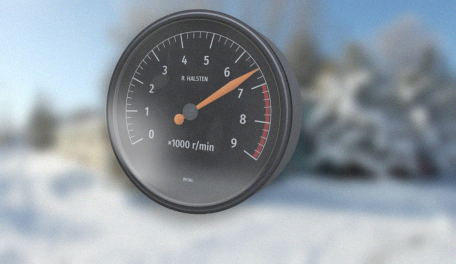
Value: 6600 rpm
